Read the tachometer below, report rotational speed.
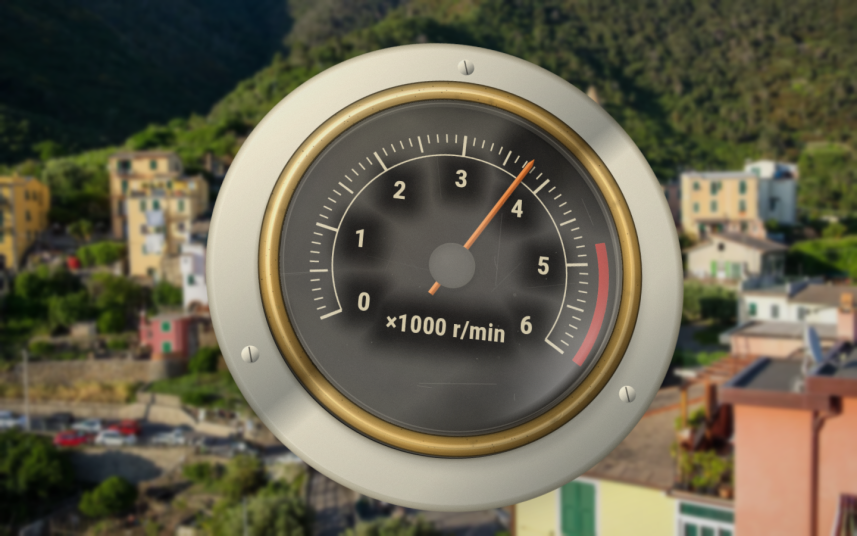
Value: 3750 rpm
